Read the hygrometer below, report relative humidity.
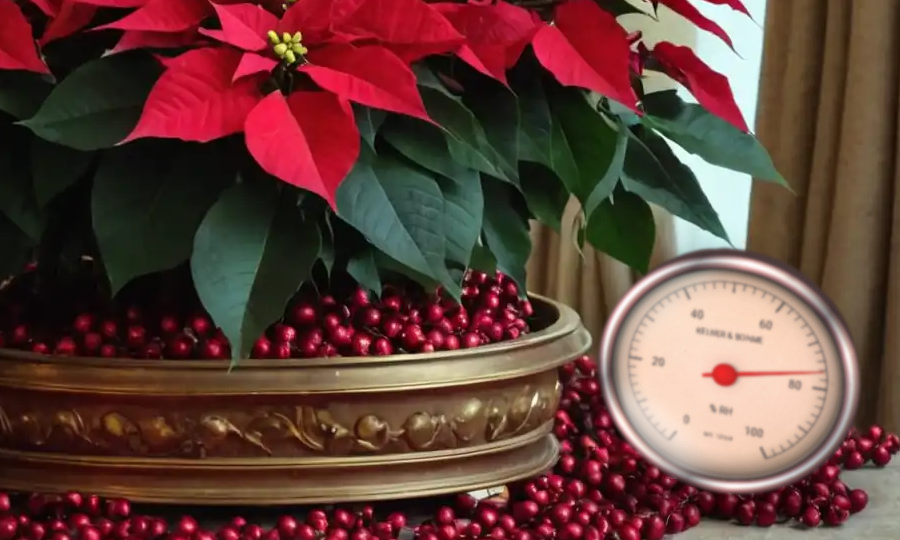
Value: 76 %
